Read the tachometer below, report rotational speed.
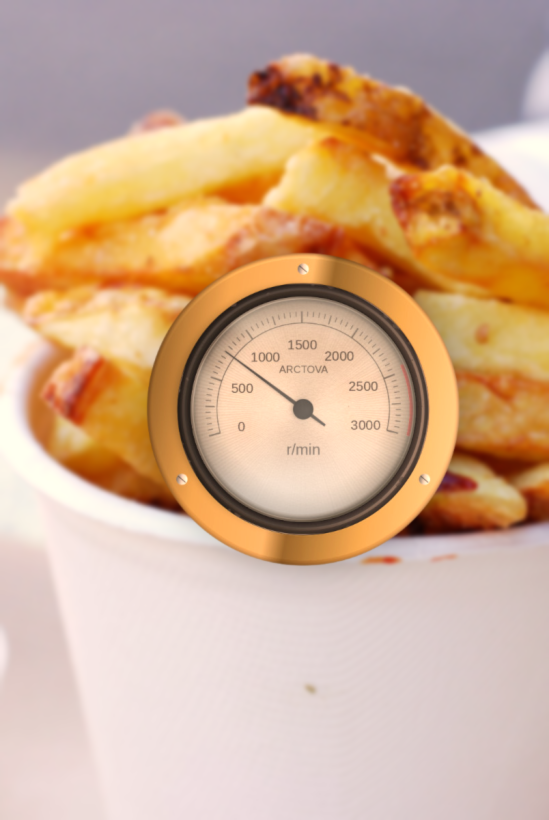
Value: 750 rpm
